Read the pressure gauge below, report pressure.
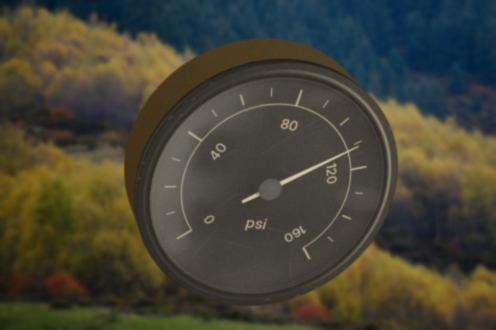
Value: 110 psi
